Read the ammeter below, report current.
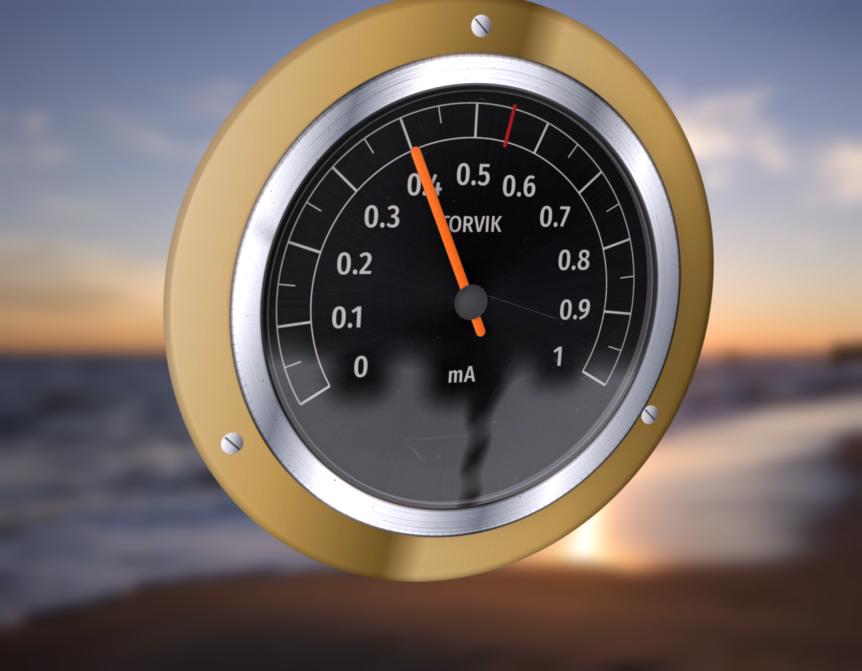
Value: 0.4 mA
